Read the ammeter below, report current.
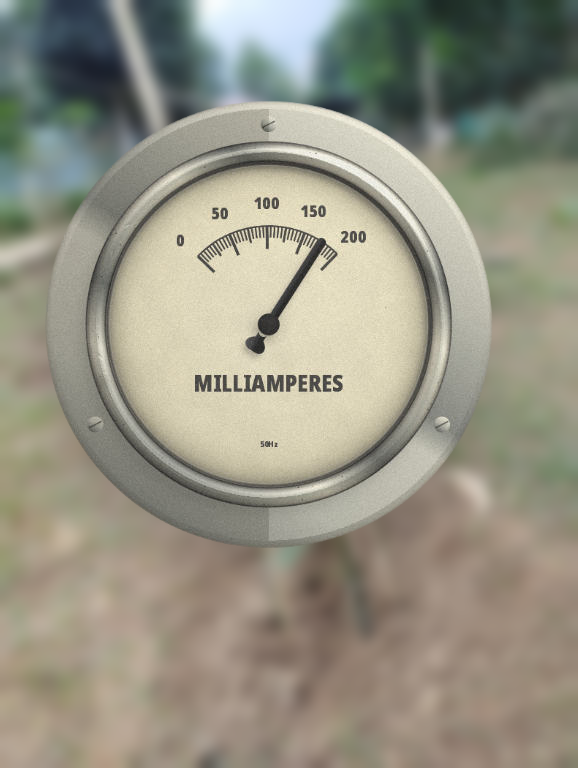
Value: 175 mA
